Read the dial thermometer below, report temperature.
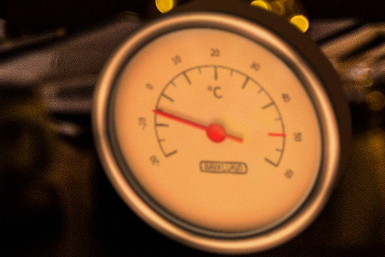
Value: -5 °C
